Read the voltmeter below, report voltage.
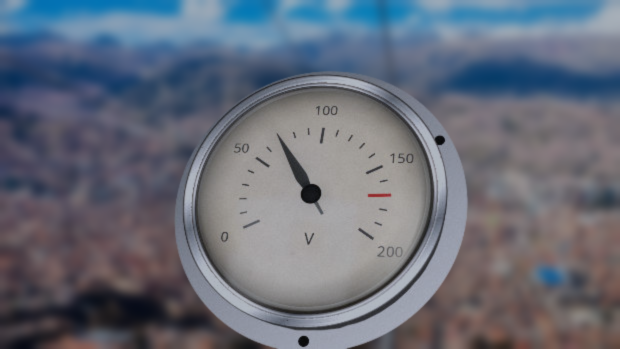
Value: 70 V
